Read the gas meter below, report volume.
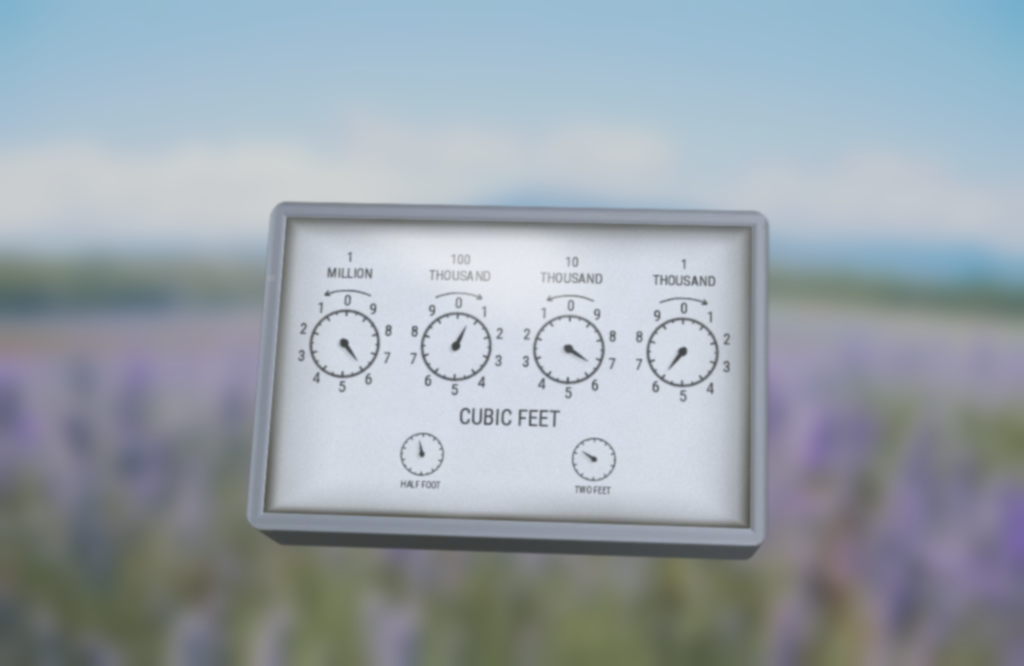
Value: 606600 ft³
